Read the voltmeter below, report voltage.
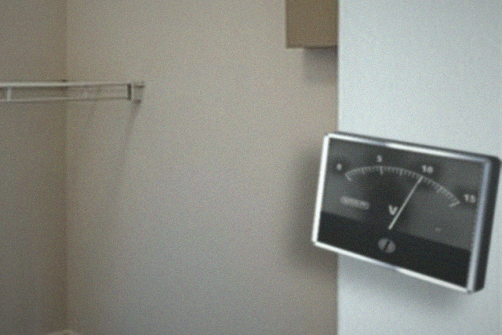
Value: 10 V
